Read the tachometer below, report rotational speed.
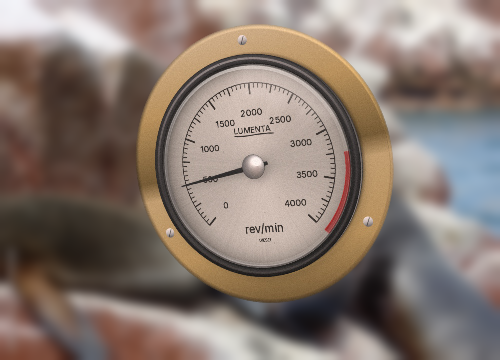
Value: 500 rpm
